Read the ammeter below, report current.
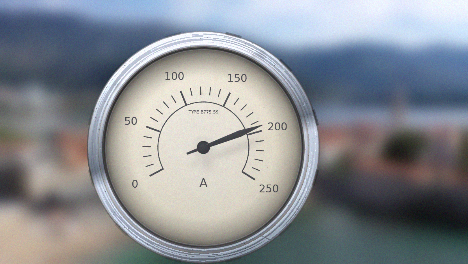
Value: 195 A
